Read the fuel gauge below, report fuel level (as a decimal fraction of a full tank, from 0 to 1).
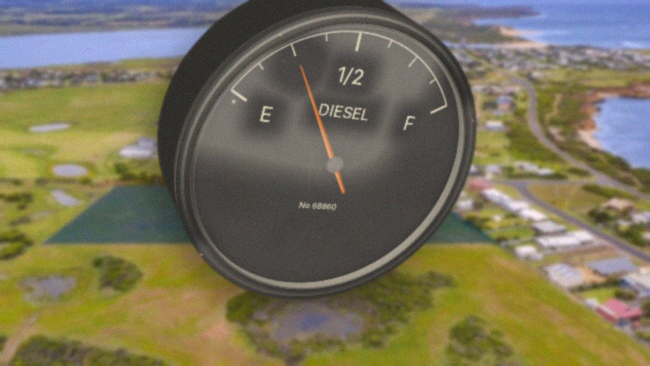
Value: 0.25
